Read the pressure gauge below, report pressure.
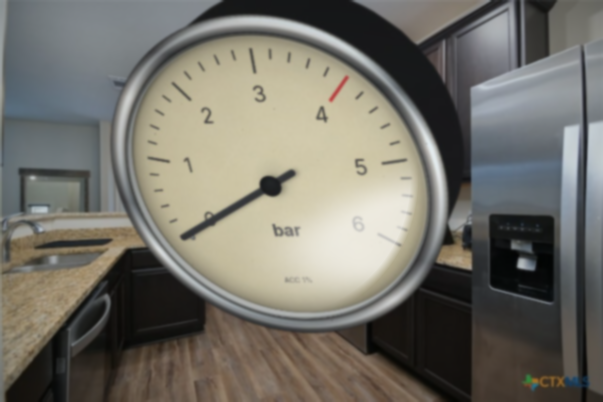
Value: 0 bar
